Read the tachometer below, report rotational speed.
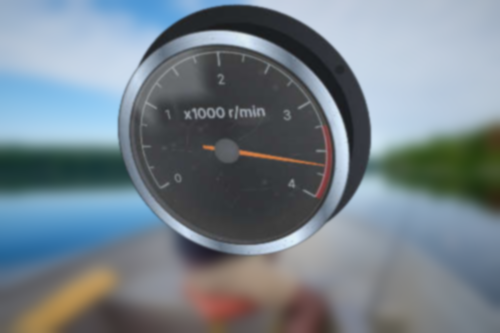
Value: 3625 rpm
